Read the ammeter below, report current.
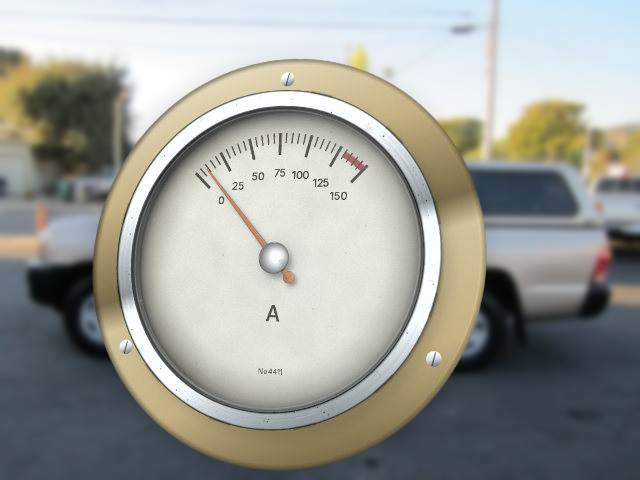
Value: 10 A
